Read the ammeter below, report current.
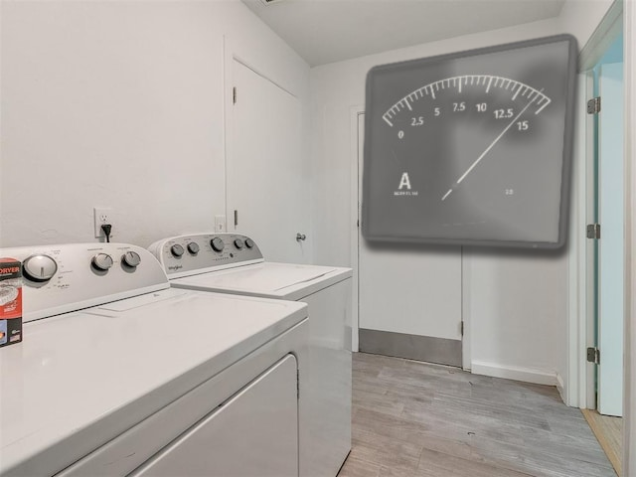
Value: 14 A
